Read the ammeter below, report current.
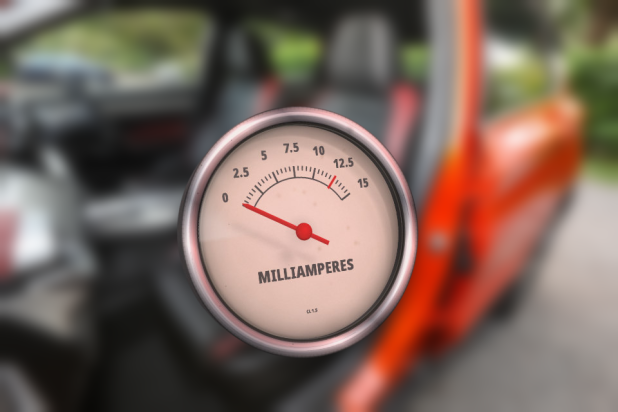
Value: 0 mA
